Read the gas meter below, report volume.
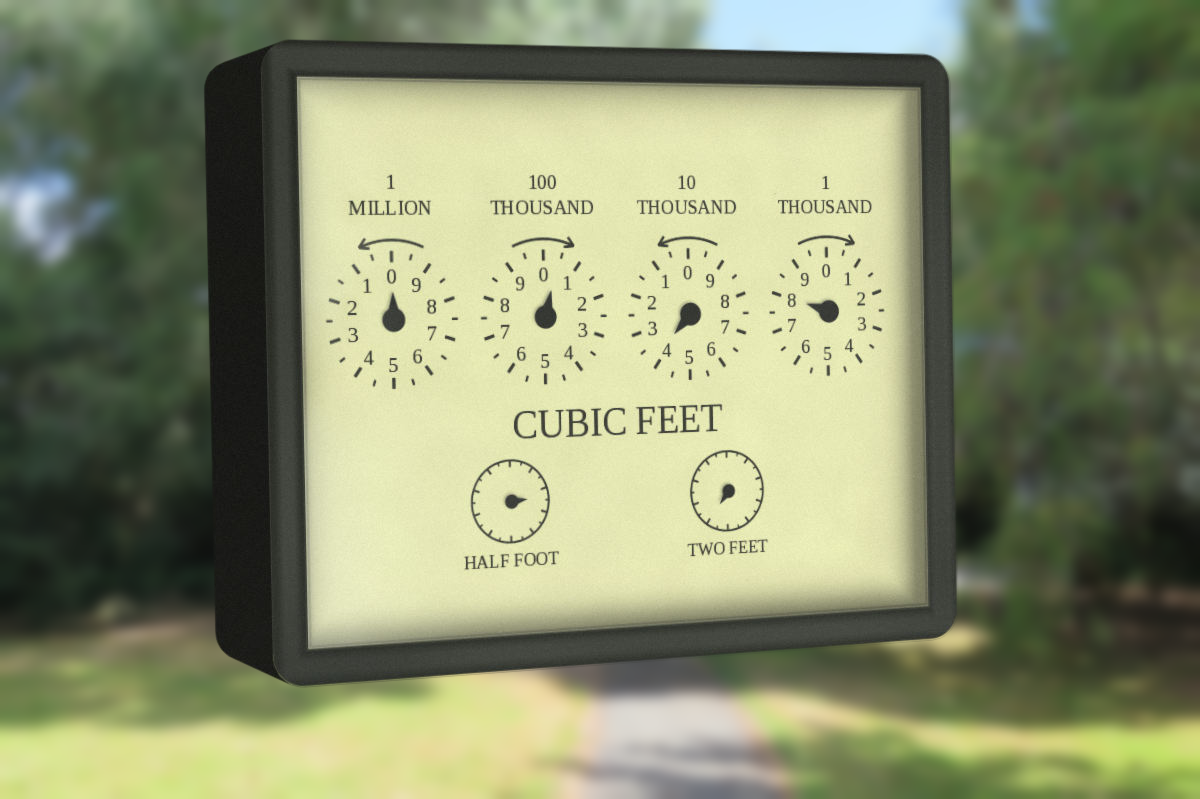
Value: 3800 ft³
